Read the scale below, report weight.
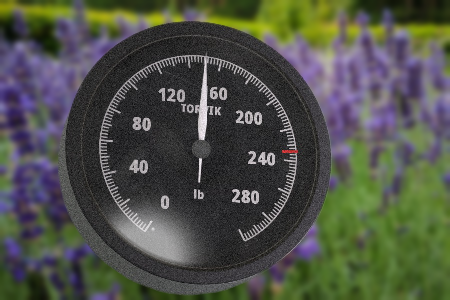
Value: 150 lb
